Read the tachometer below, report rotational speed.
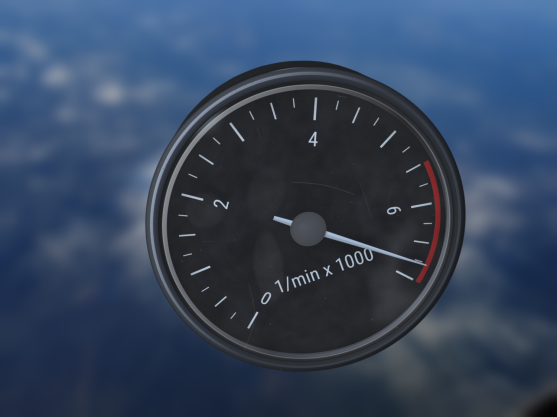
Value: 6750 rpm
